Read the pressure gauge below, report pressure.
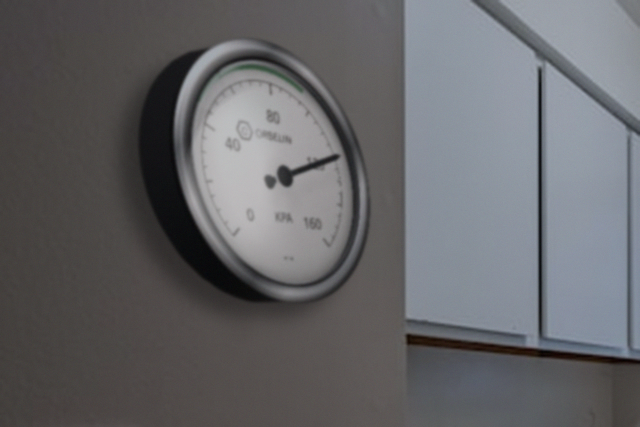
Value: 120 kPa
